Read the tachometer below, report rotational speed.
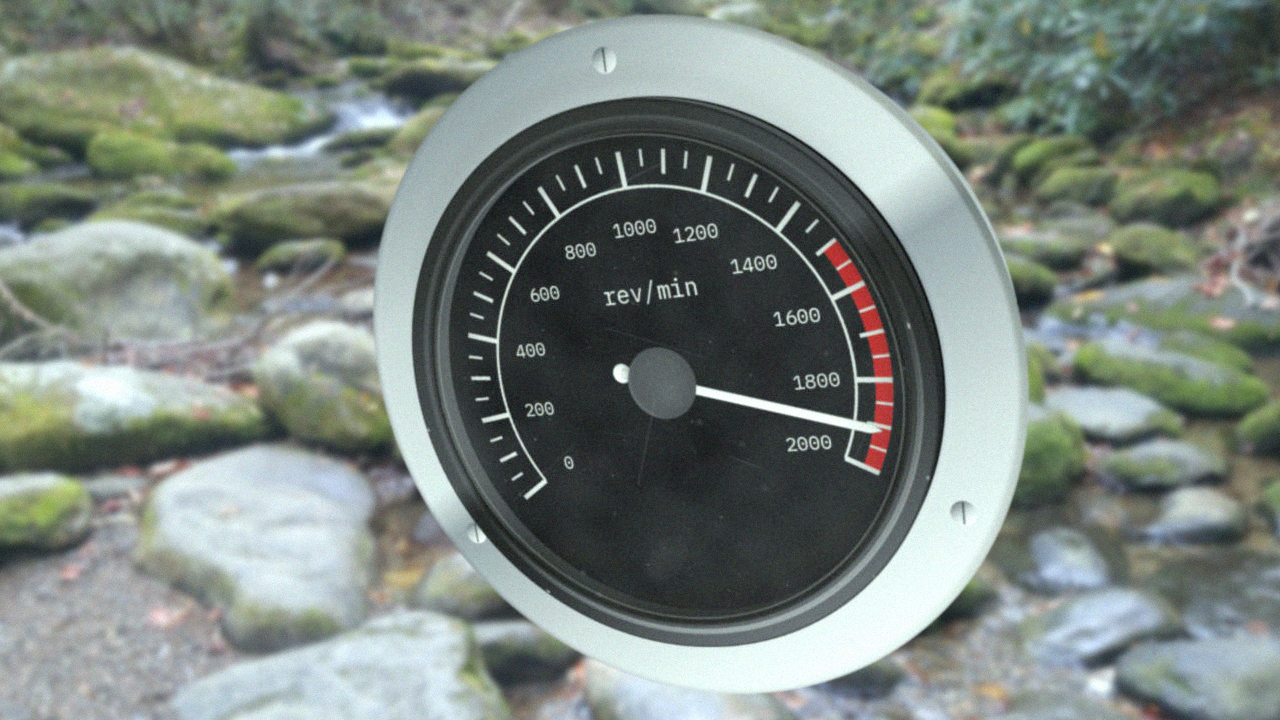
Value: 1900 rpm
